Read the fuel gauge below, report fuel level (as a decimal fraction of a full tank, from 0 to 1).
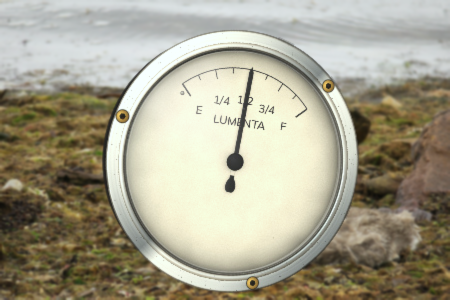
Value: 0.5
